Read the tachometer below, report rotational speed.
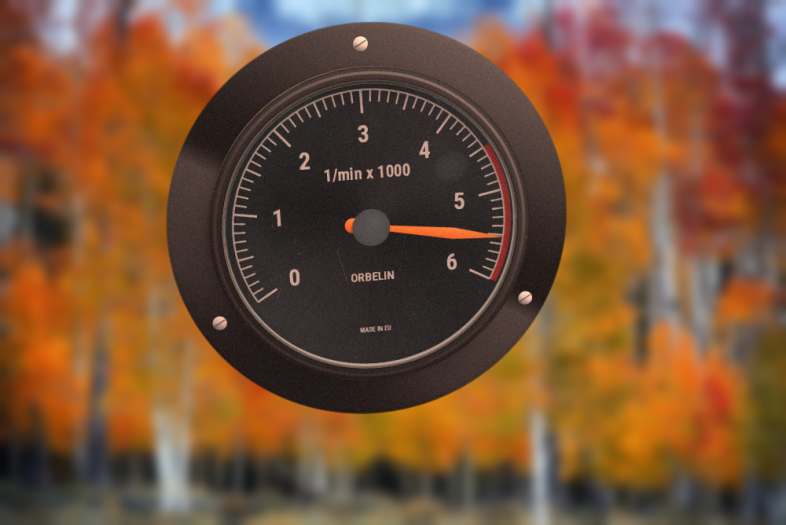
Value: 5500 rpm
